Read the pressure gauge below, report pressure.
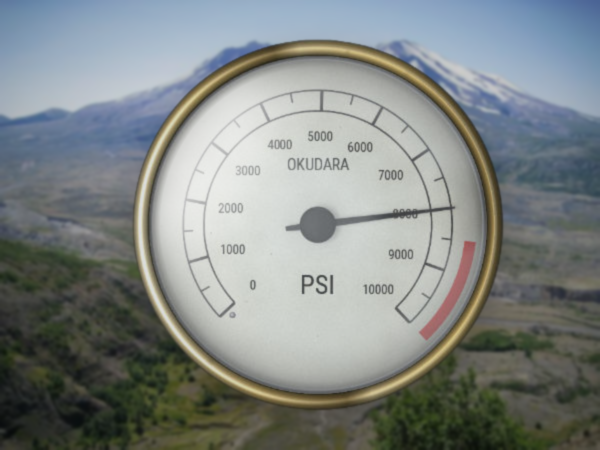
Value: 8000 psi
